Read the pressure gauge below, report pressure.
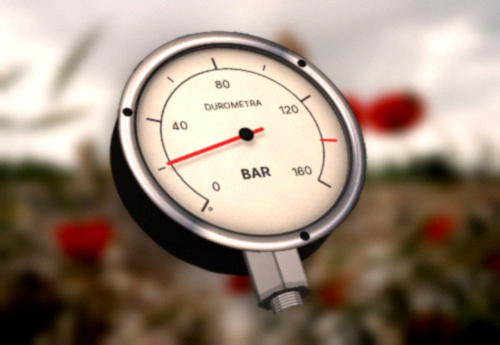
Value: 20 bar
